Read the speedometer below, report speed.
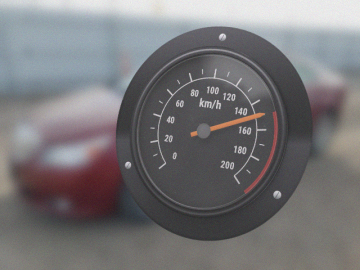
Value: 150 km/h
